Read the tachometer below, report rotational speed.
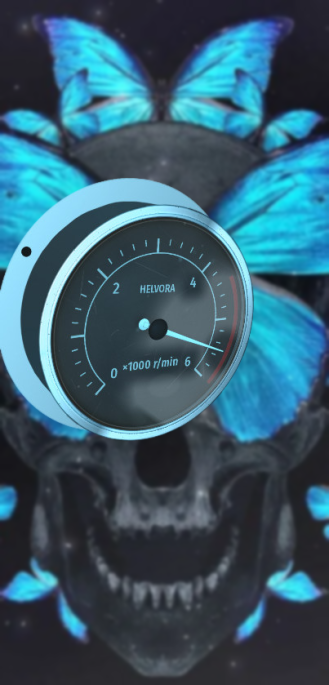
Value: 5500 rpm
